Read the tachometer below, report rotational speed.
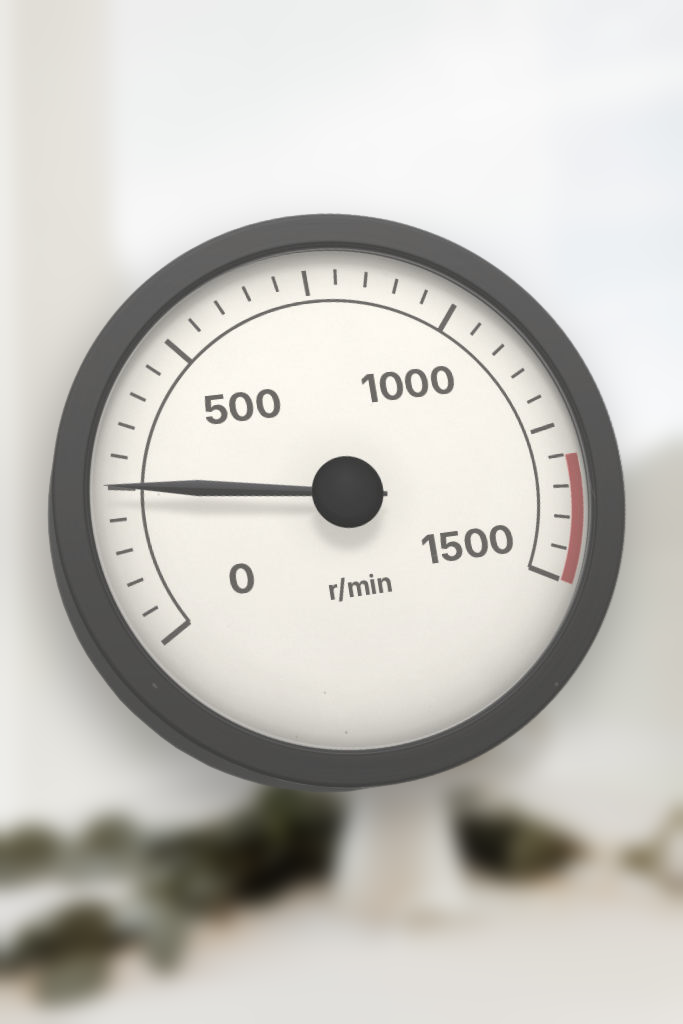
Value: 250 rpm
